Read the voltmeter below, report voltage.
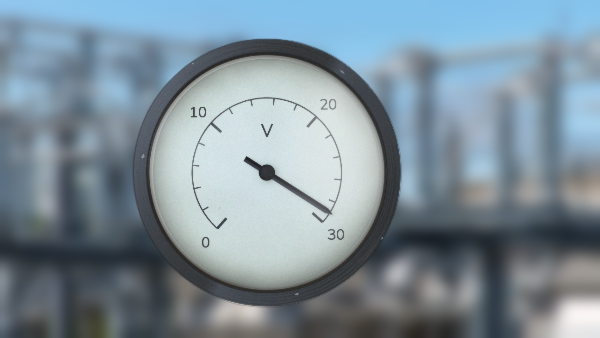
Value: 29 V
